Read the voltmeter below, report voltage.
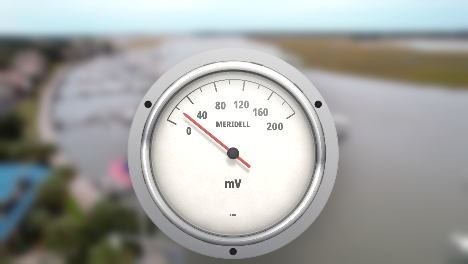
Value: 20 mV
